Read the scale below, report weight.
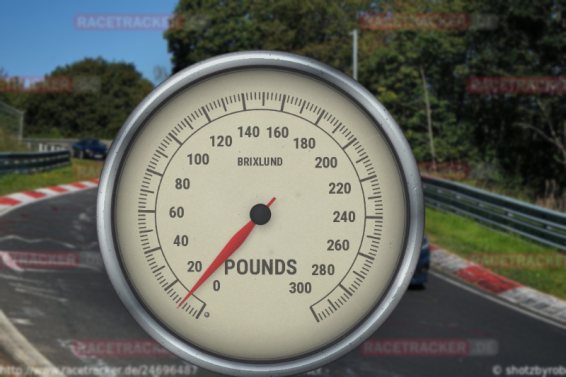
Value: 10 lb
